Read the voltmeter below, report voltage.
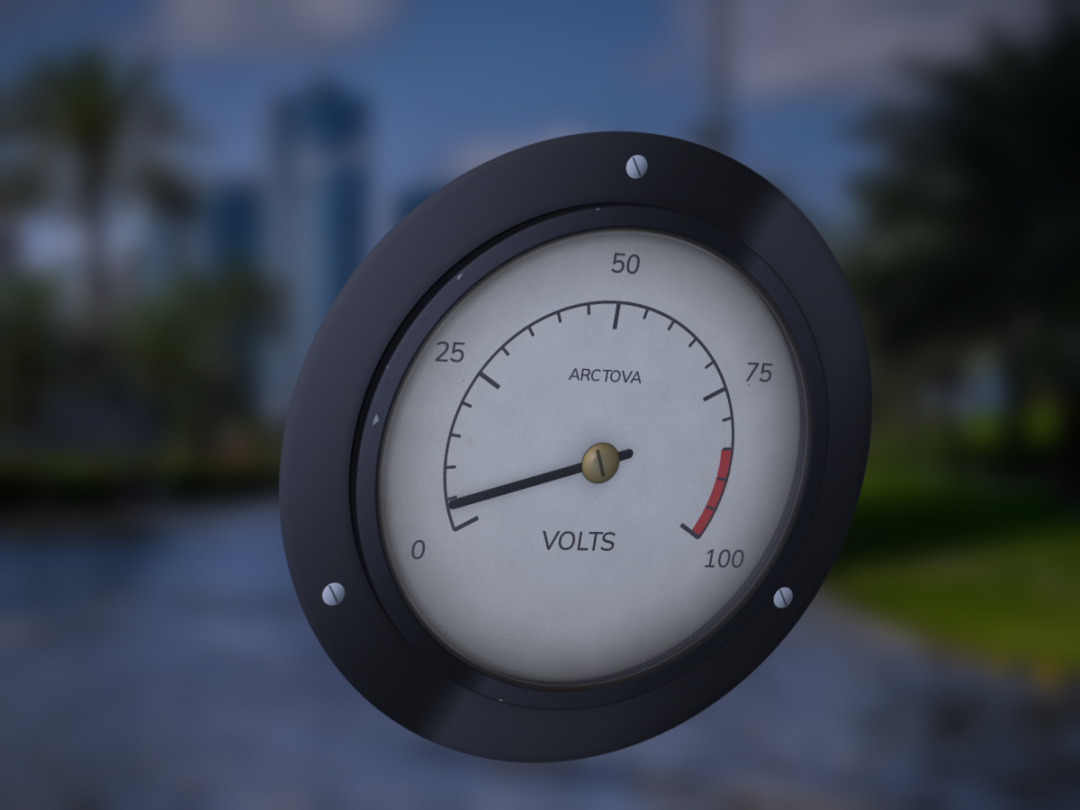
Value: 5 V
